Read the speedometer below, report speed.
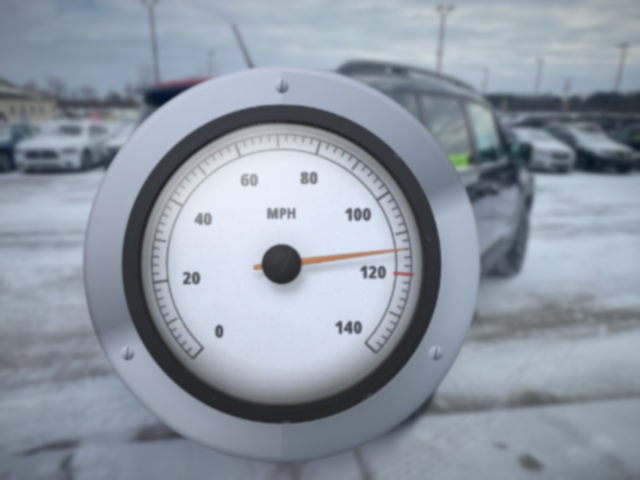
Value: 114 mph
